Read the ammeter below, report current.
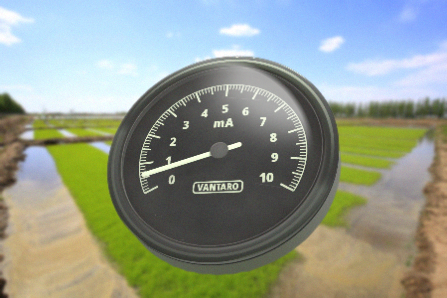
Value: 0.5 mA
